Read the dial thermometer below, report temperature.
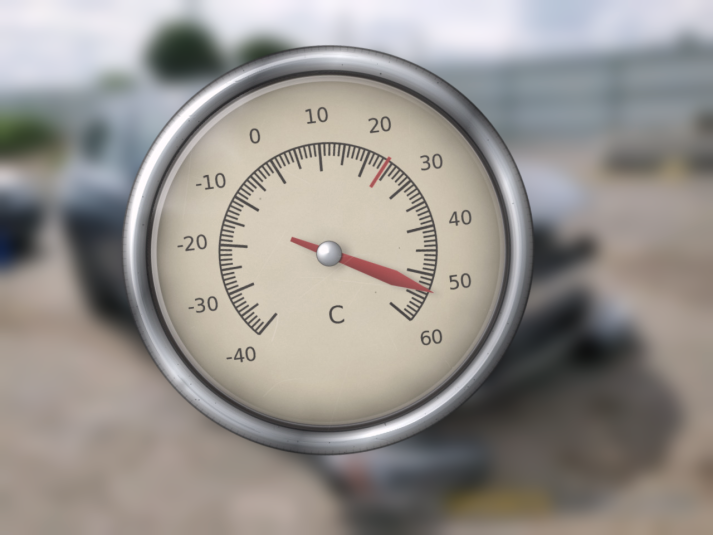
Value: 53 °C
